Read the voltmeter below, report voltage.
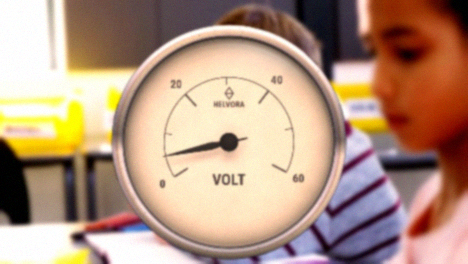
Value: 5 V
